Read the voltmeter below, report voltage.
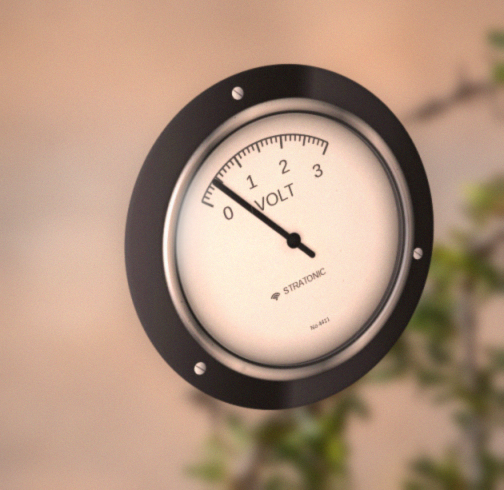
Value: 0.4 V
